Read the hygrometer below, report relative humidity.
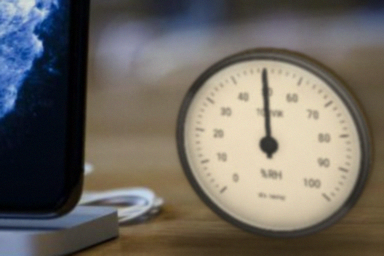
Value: 50 %
